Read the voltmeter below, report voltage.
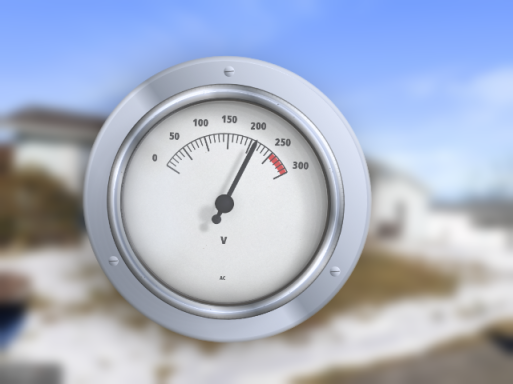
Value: 210 V
